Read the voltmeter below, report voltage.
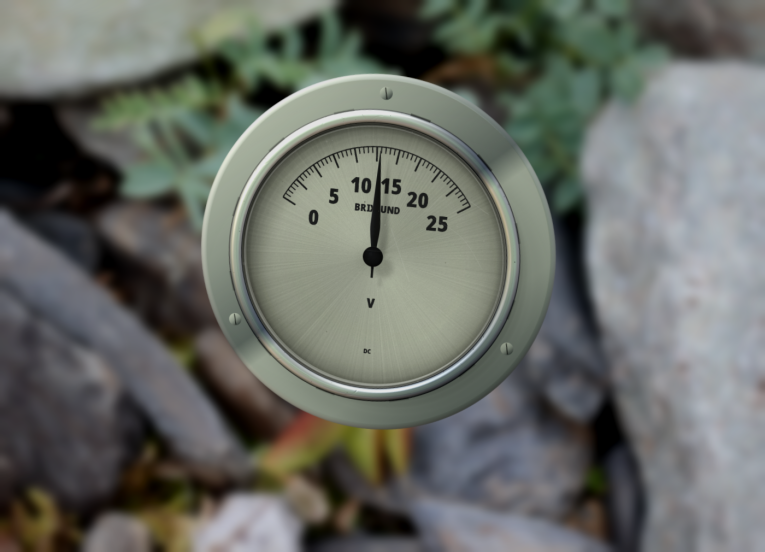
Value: 13 V
